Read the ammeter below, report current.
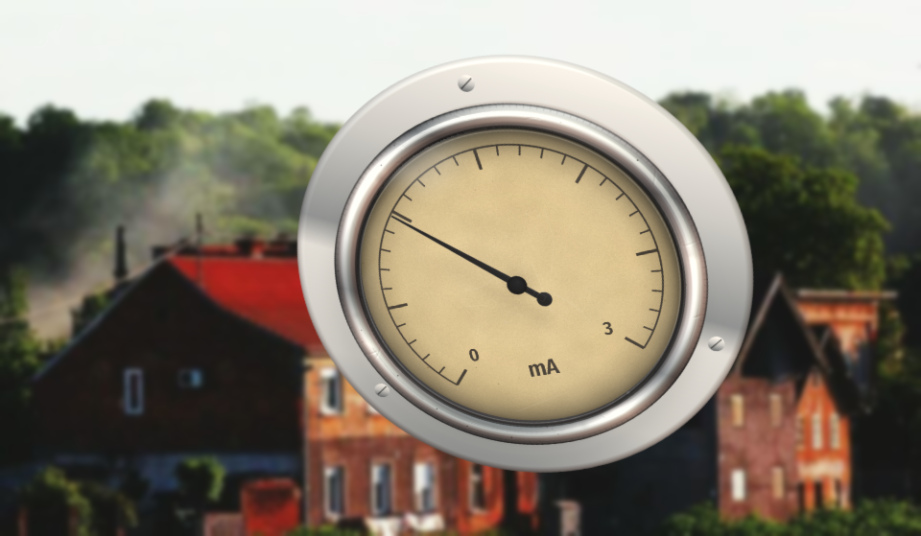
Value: 1 mA
